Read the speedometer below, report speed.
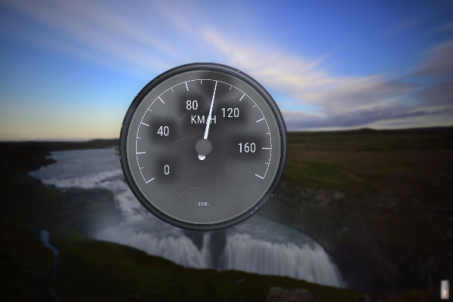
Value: 100 km/h
